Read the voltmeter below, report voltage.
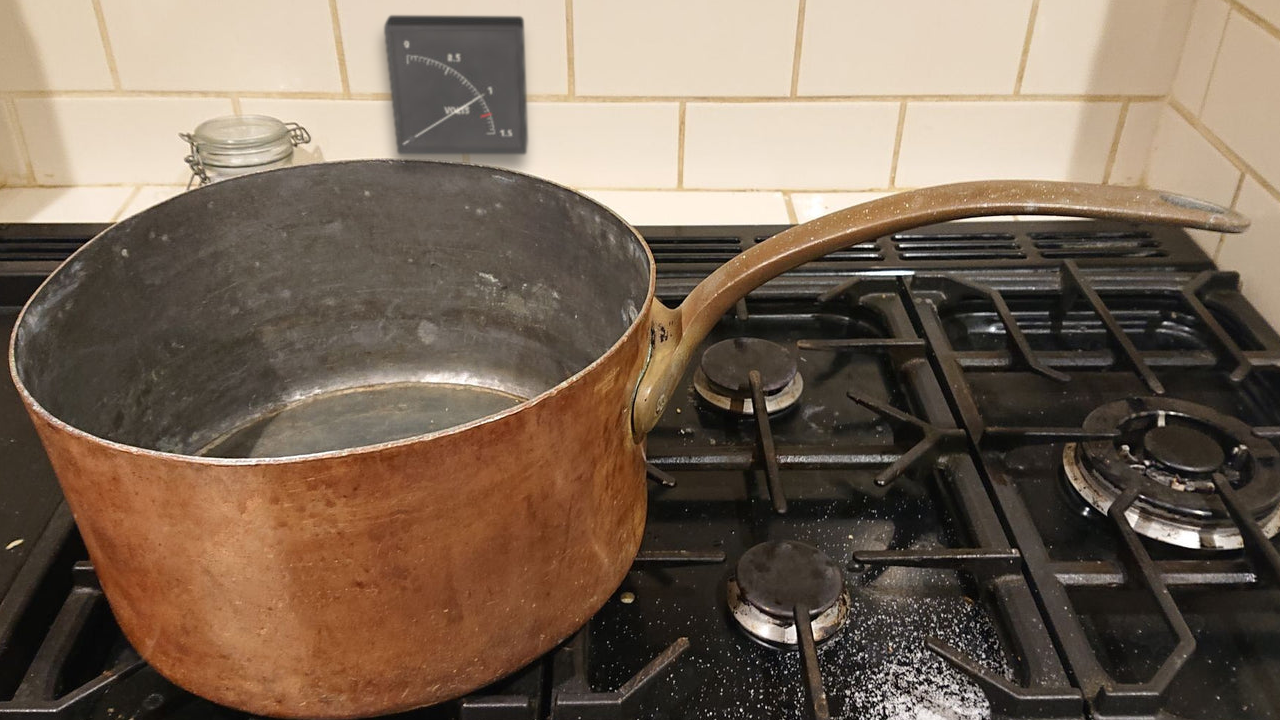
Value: 1 V
